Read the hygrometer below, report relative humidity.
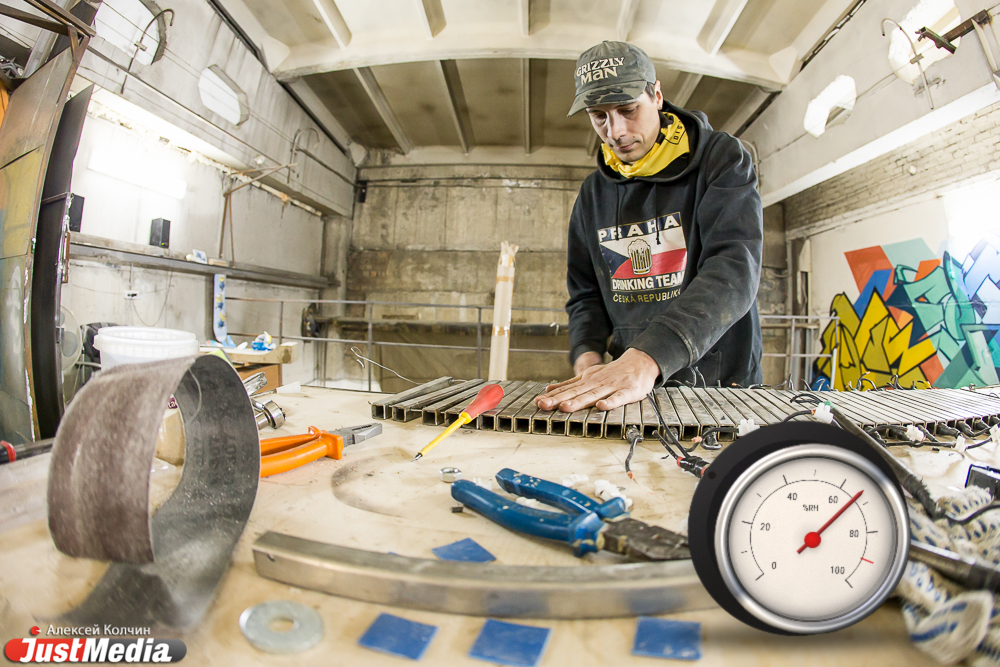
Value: 65 %
